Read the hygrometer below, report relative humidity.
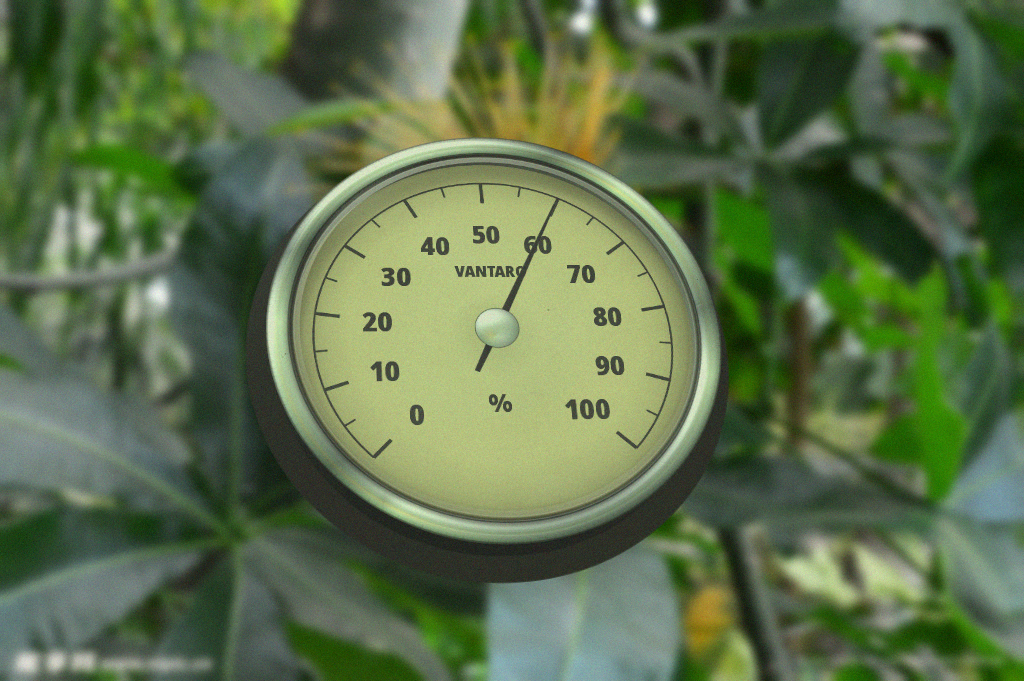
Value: 60 %
